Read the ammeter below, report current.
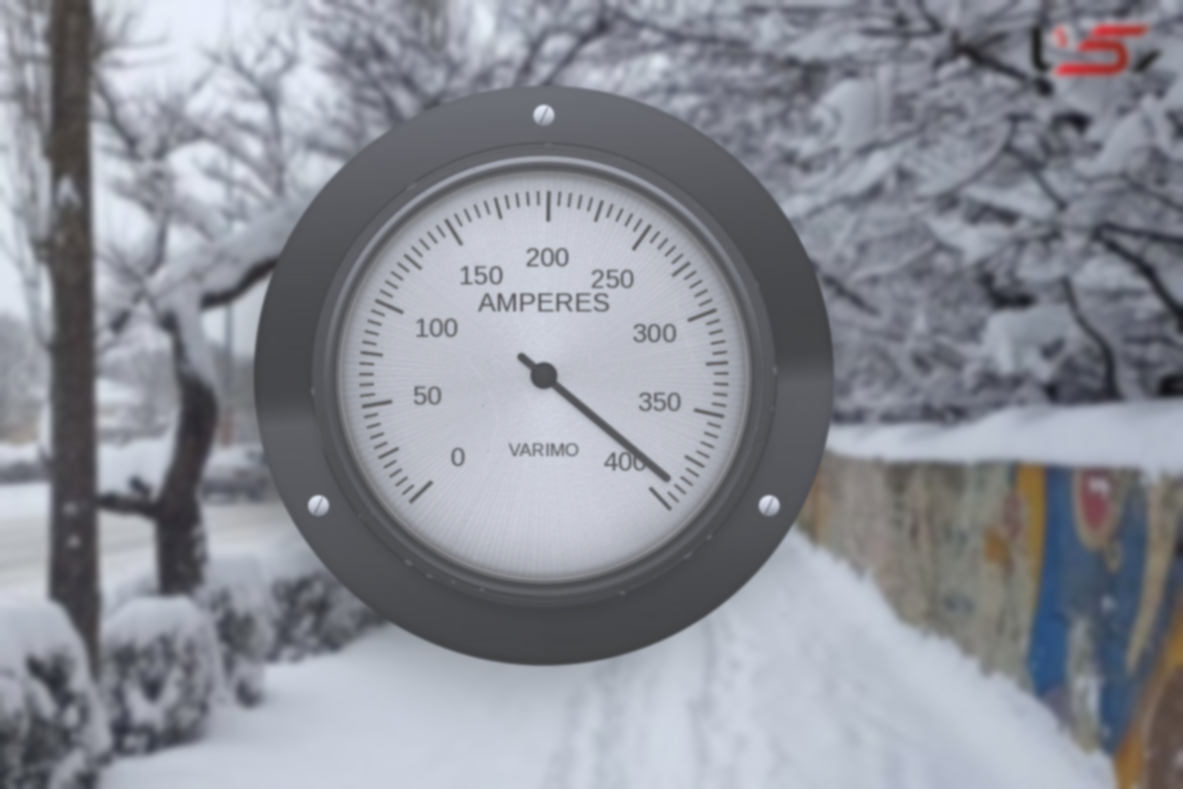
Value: 390 A
